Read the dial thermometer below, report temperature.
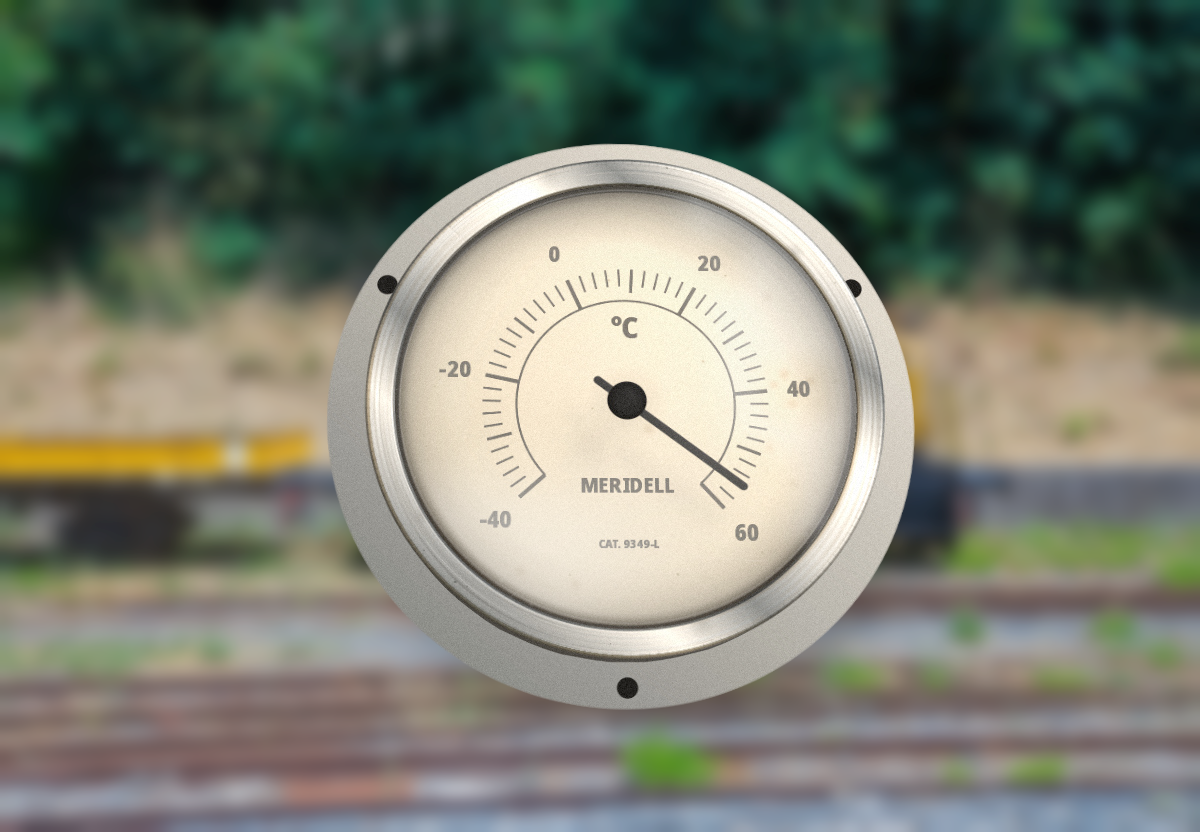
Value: 56 °C
